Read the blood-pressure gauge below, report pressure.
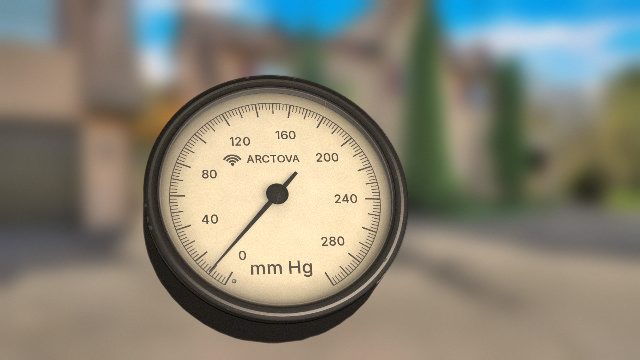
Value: 10 mmHg
